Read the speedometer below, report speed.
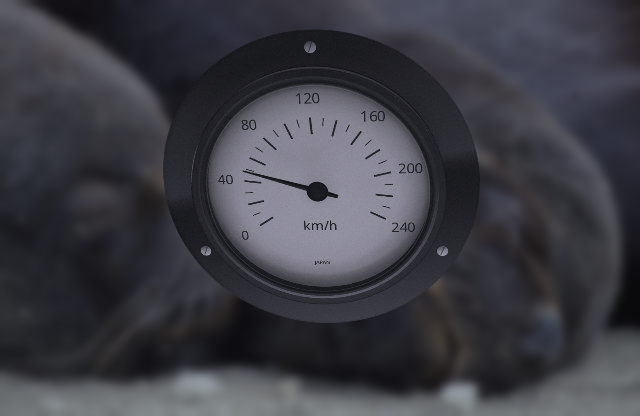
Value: 50 km/h
